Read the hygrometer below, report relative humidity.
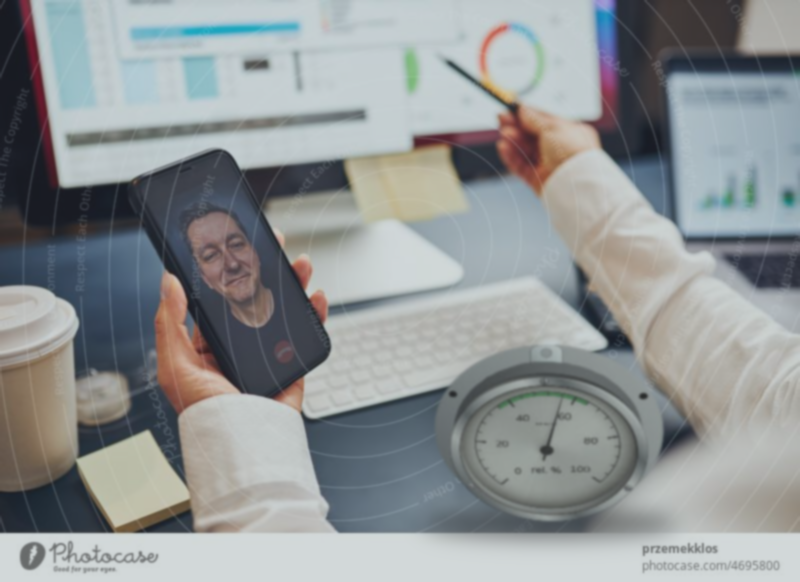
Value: 56 %
